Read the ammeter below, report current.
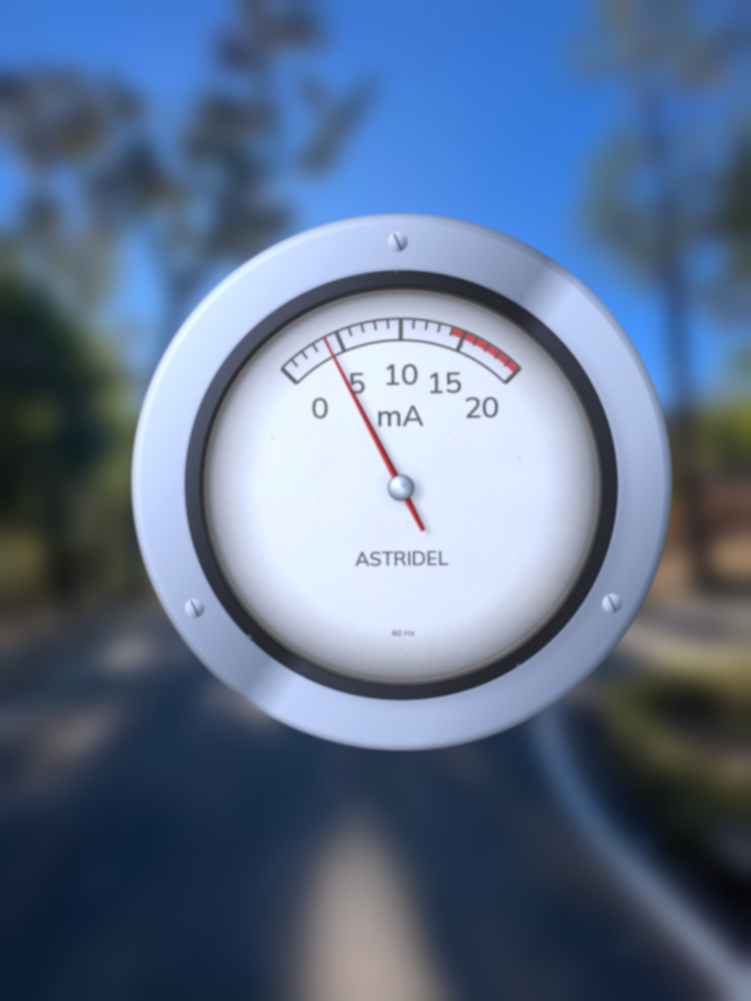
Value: 4 mA
